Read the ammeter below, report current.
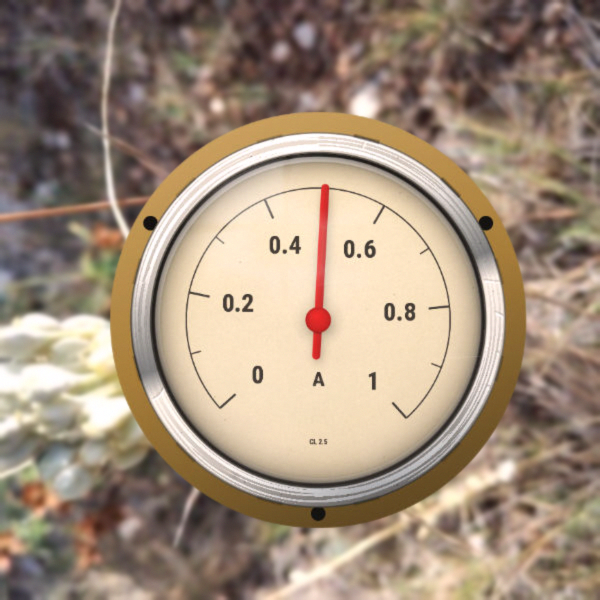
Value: 0.5 A
